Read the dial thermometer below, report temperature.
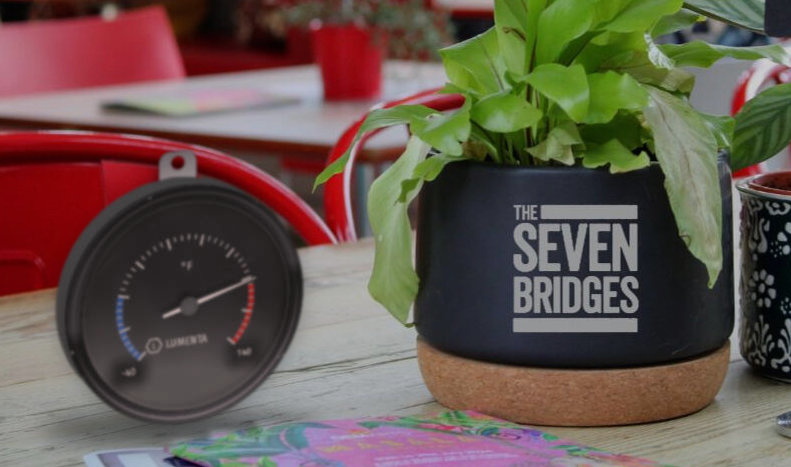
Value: 100 °F
